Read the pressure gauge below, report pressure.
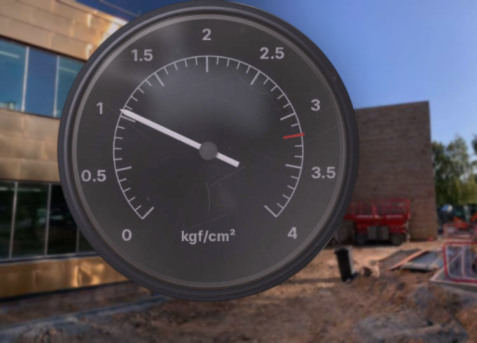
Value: 1.05 kg/cm²
